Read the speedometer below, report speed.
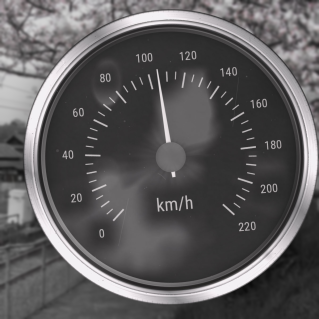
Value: 105 km/h
